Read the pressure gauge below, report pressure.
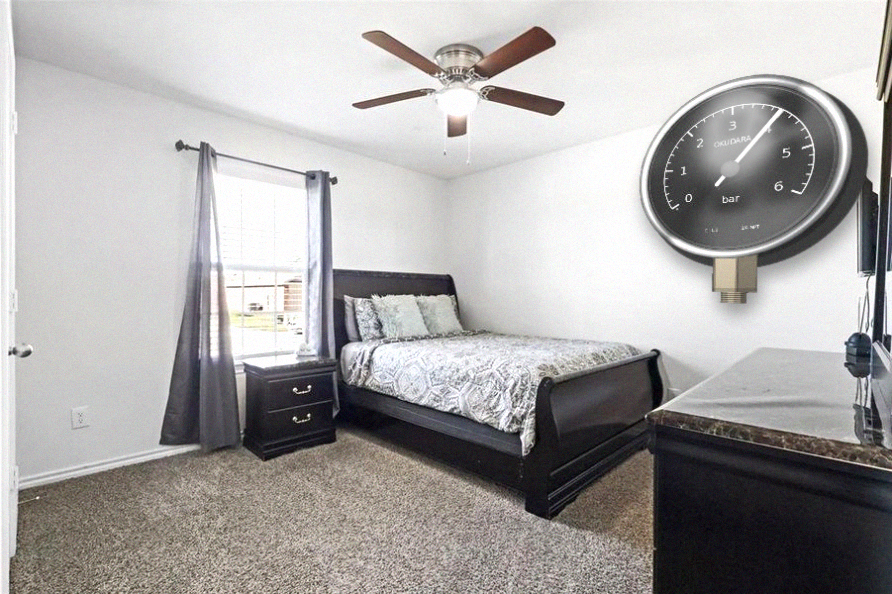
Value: 4 bar
